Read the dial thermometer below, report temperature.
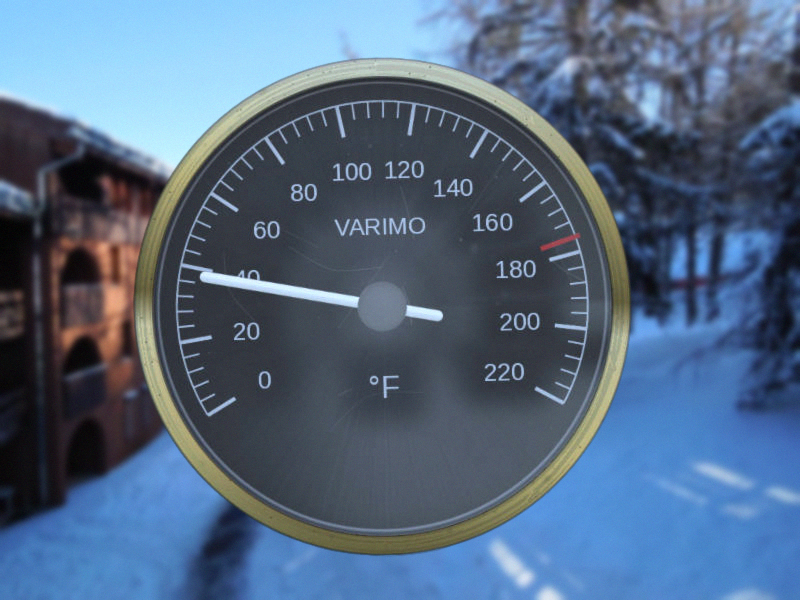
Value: 38 °F
